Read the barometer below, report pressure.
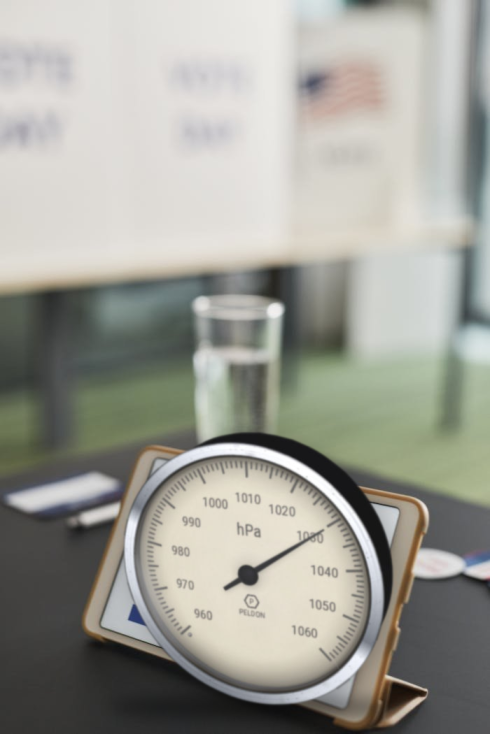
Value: 1030 hPa
